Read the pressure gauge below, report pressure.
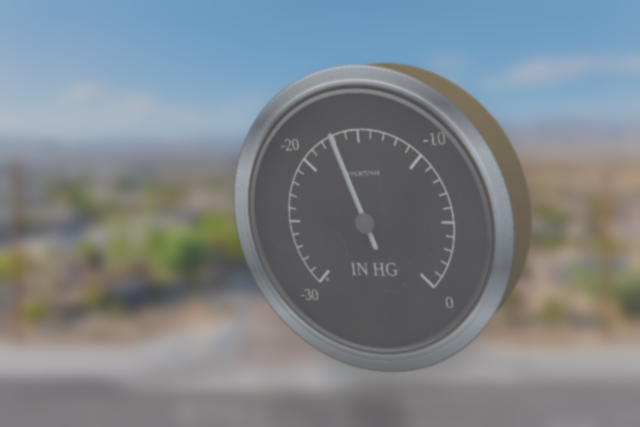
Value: -17 inHg
